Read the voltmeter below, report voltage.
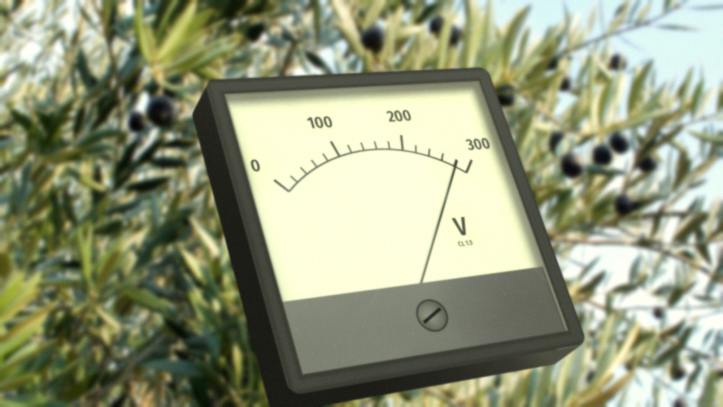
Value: 280 V
